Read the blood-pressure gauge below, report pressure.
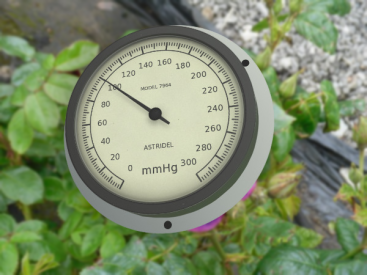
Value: 100 mmHg
